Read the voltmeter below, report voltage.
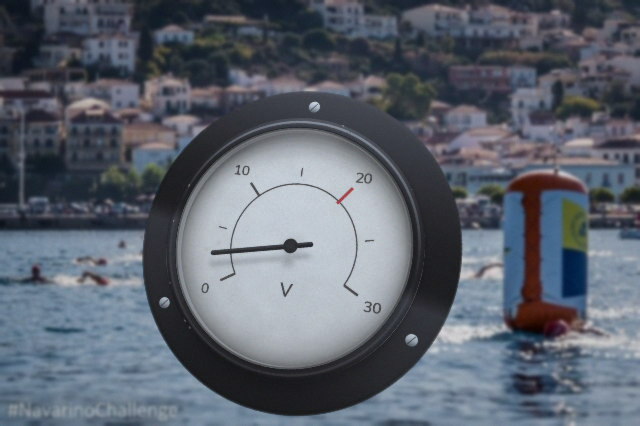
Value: 2.5 V
